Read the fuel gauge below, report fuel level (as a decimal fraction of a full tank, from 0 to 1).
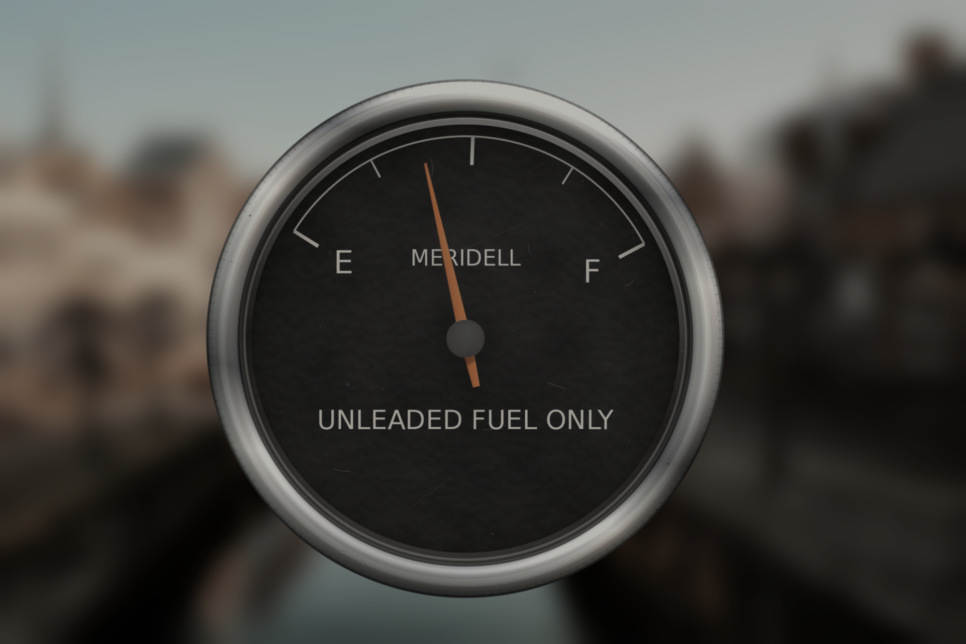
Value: 0.375
